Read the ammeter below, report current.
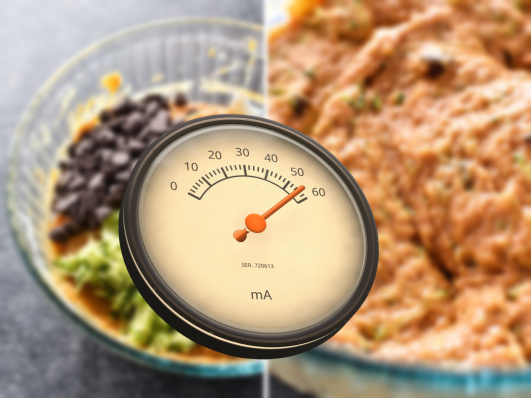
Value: 56 mA
